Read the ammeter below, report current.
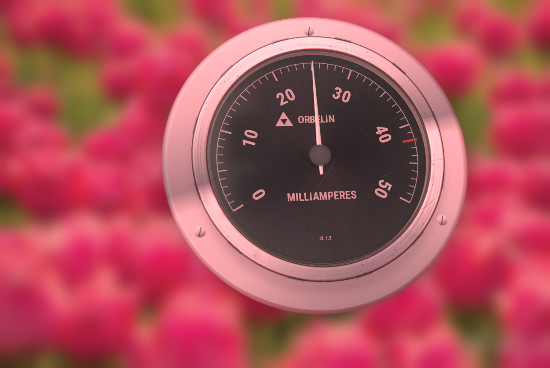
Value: 25 mA
